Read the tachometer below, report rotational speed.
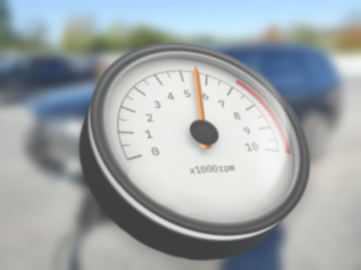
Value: 5500 rpm
